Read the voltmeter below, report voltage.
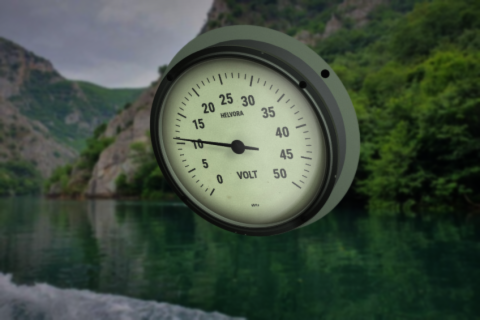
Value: 11 V
